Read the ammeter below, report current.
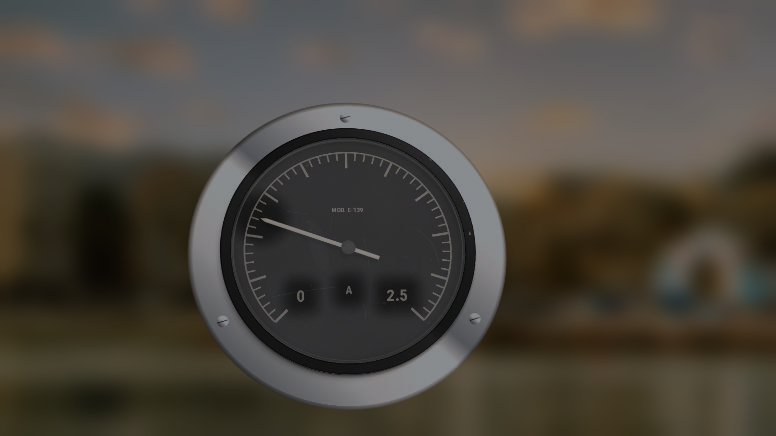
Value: 0.6 A
